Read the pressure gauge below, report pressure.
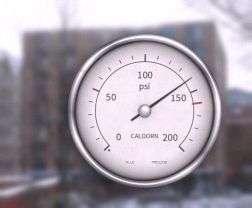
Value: 140 psi
